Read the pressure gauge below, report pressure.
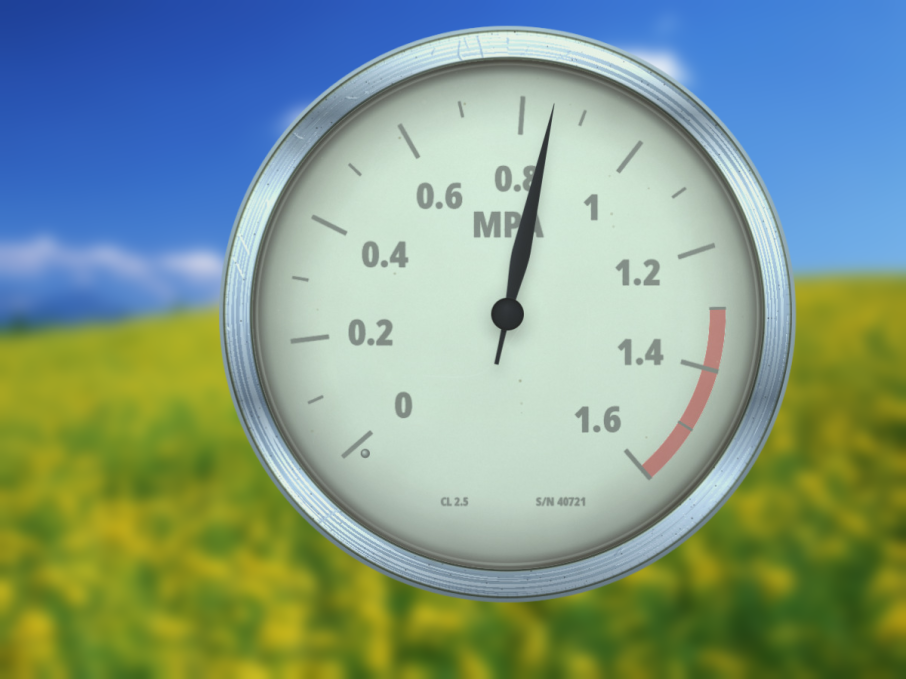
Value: 0.85 MPa
